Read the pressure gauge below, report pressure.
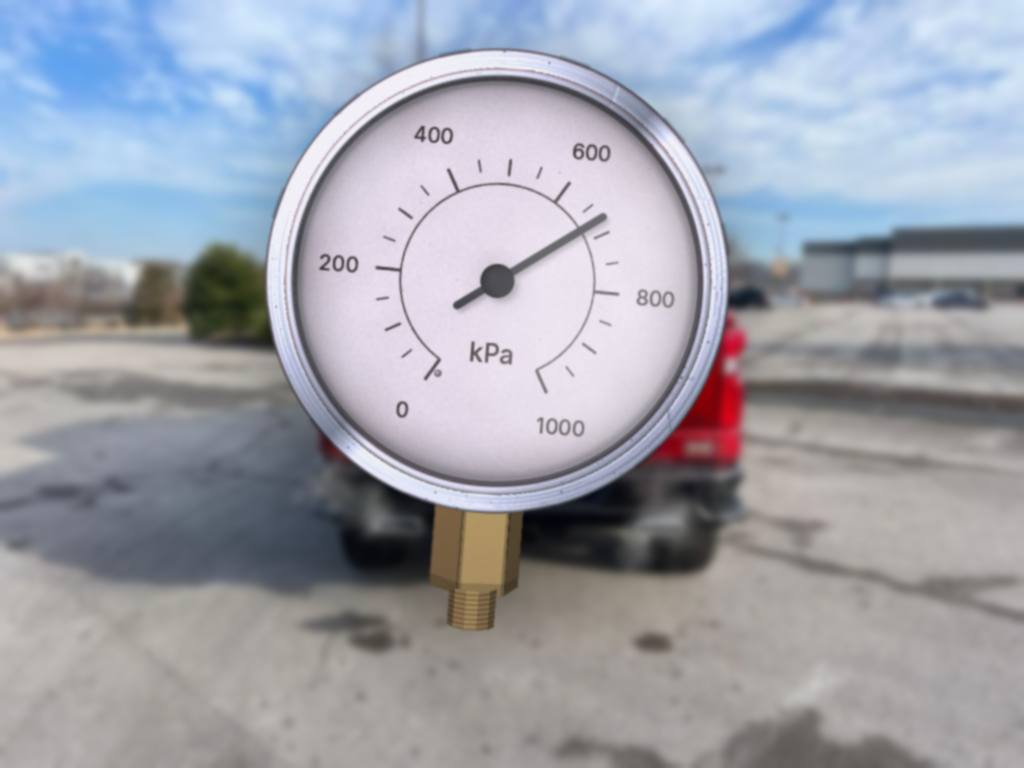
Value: 675 kPa
